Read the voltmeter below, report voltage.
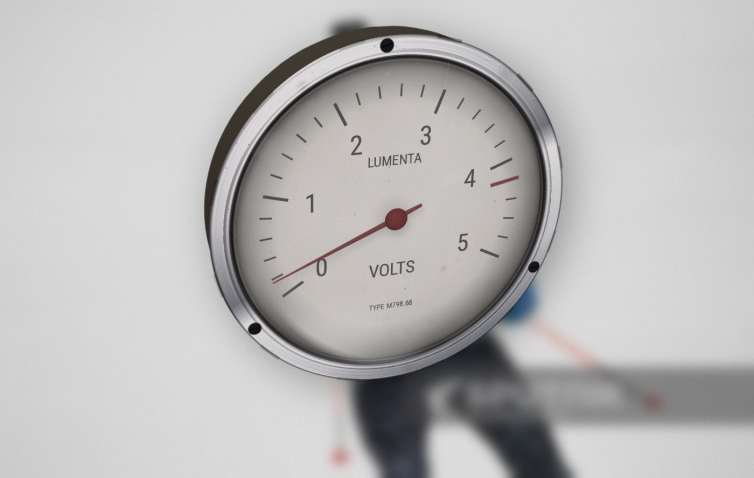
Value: 0.2 V
